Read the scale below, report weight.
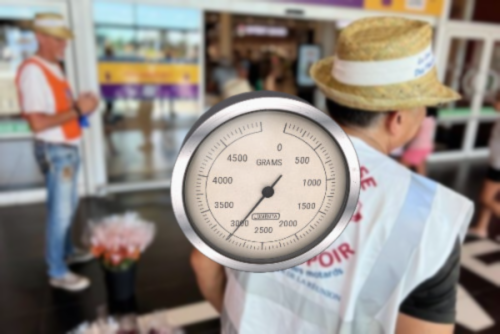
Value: 3000 g
